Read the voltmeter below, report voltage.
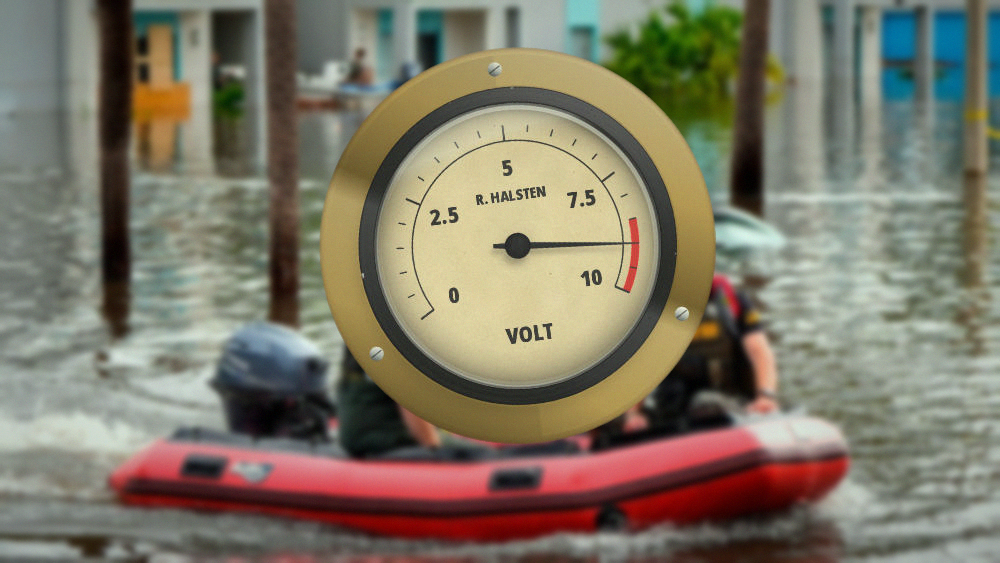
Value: 9 V
